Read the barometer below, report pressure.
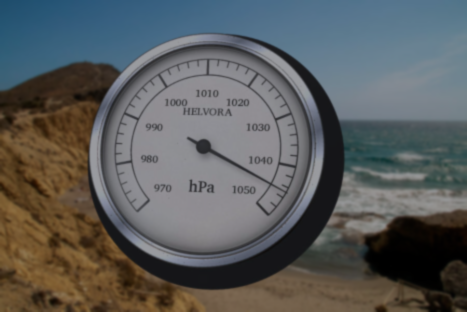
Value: 1045 hPa
